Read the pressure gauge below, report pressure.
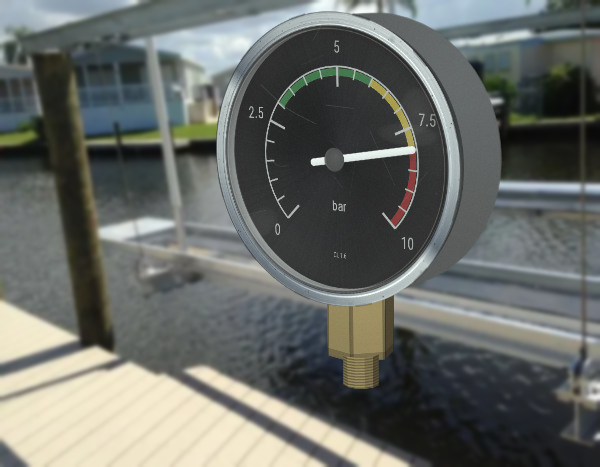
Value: 8 bar
